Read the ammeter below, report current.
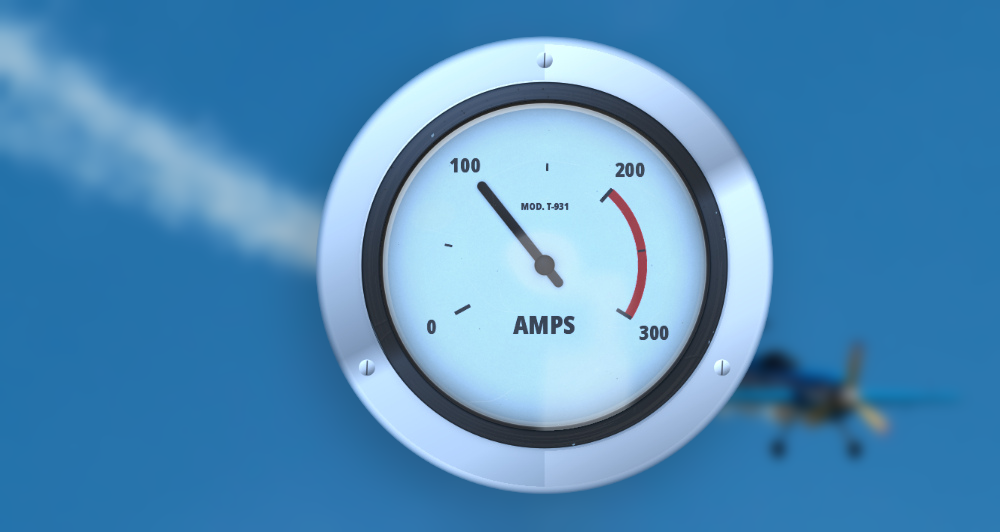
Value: 100 A
